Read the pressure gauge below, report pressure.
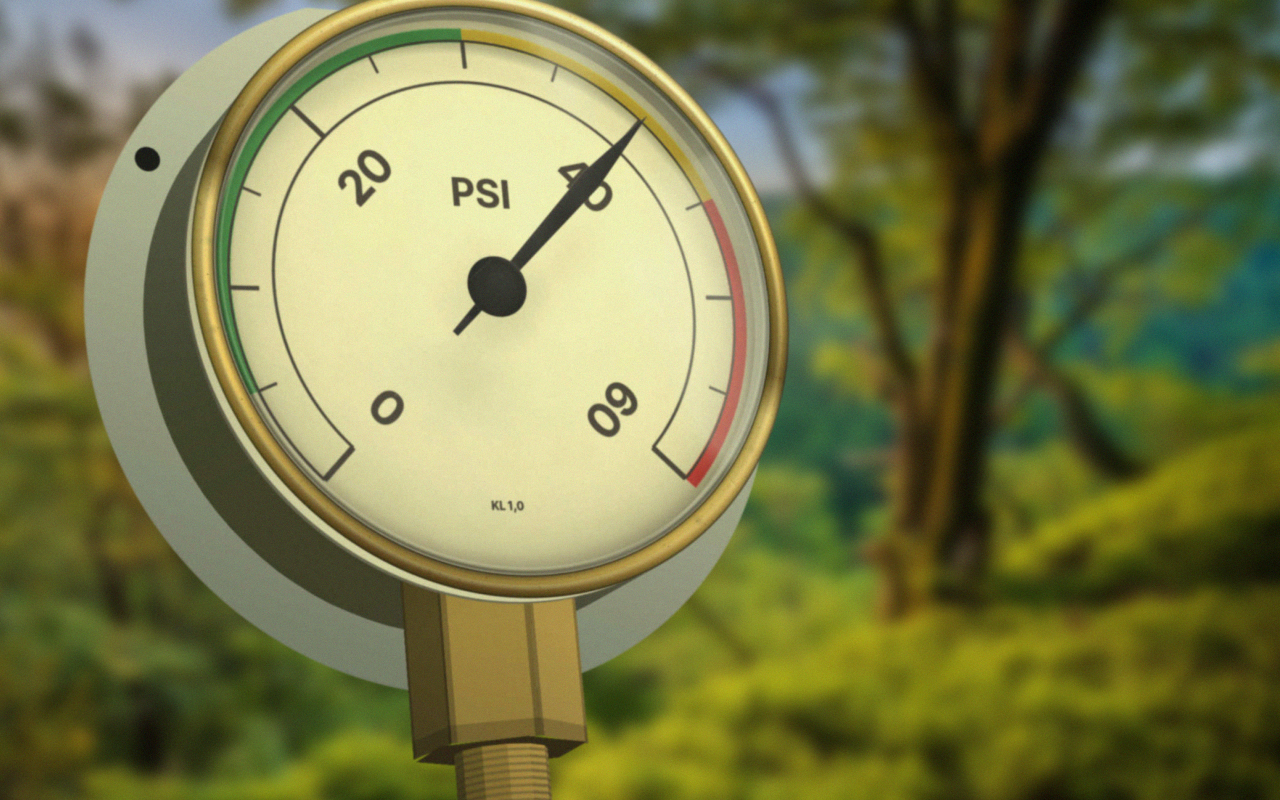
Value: 40 psi
